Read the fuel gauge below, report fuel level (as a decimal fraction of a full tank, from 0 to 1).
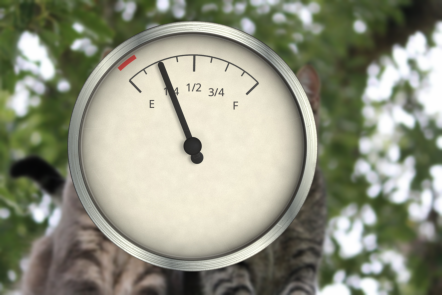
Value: 0.25
